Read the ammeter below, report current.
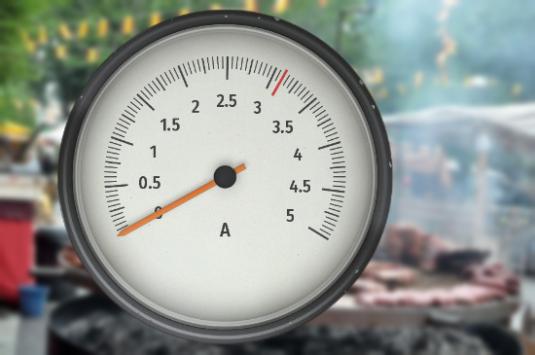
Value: 0 A
